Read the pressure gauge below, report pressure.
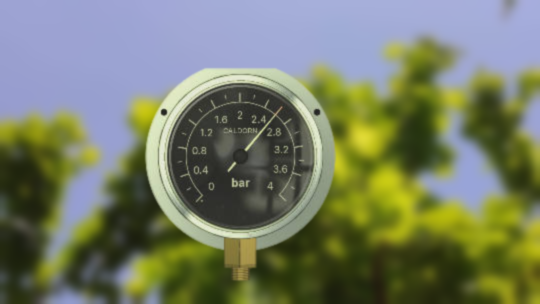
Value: 2.6 bar
